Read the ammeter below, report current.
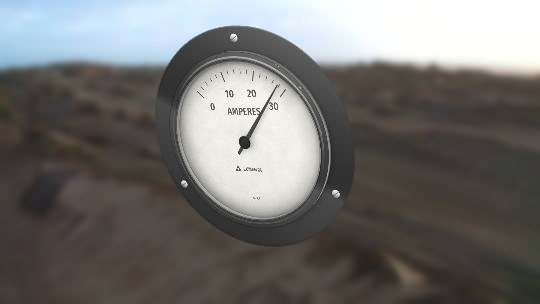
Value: 28 A
